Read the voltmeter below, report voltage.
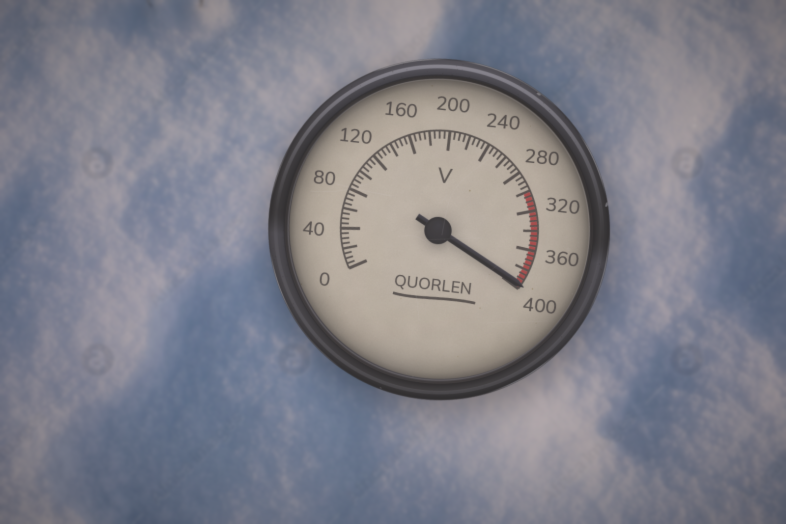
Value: 395 V
